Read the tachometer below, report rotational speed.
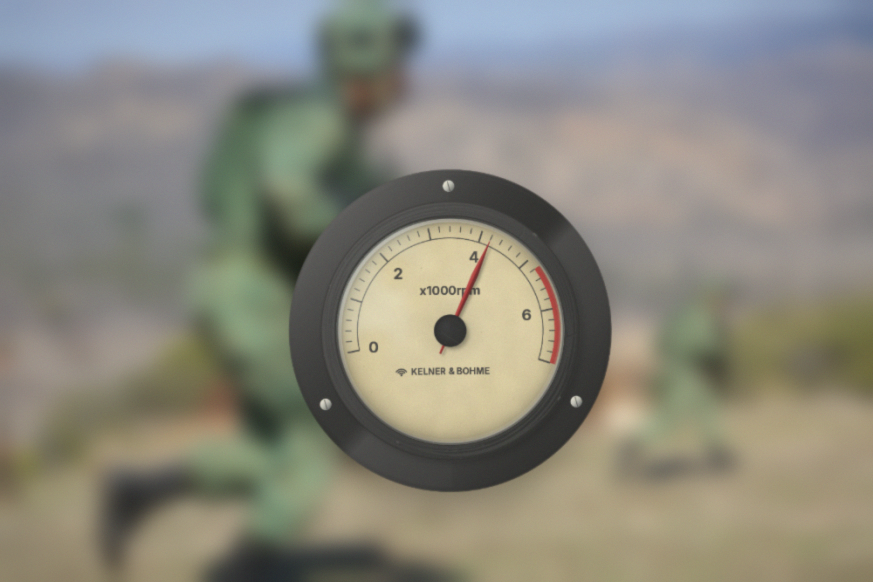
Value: 4200 rpm
